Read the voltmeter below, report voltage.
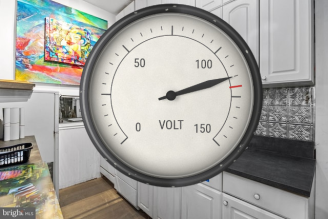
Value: 115 V
